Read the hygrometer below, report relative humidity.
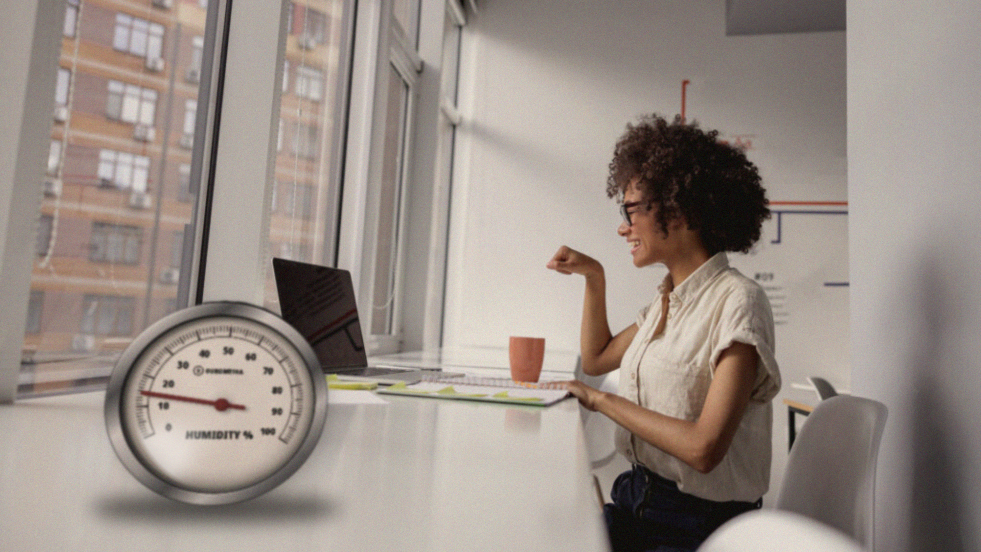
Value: 15 %
